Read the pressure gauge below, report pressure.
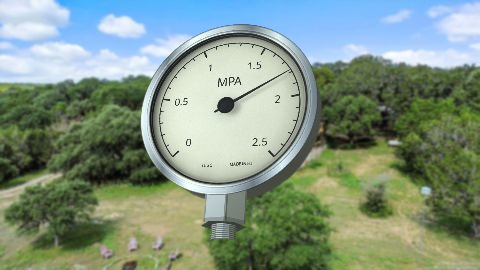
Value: 1.8 MPa
